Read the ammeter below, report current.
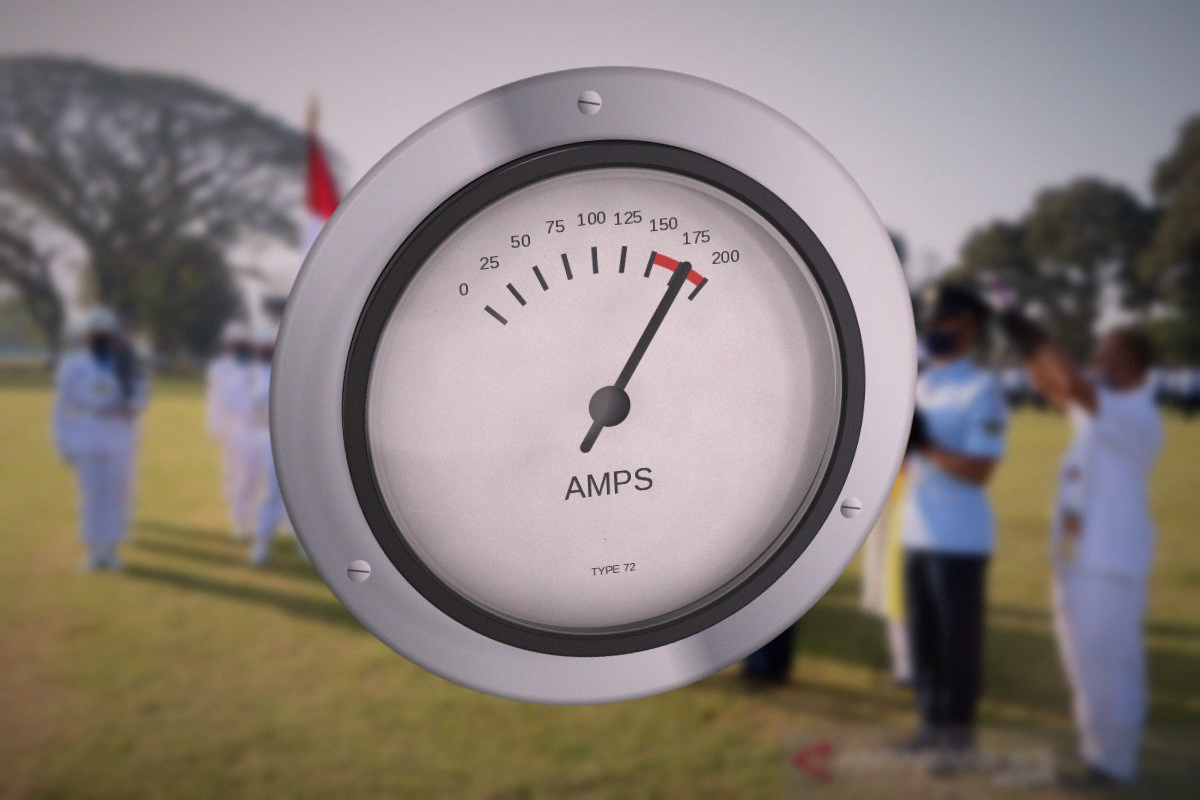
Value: 175 A
